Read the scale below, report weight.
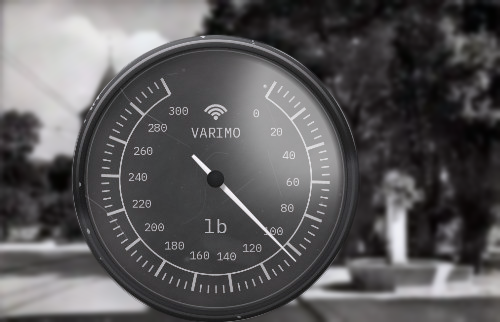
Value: 104 lb
